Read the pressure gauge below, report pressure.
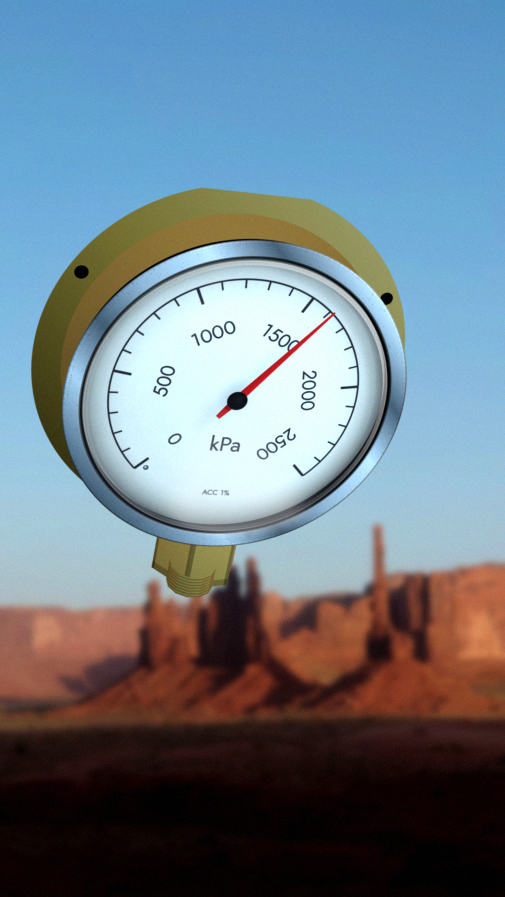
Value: 1600 kPa
